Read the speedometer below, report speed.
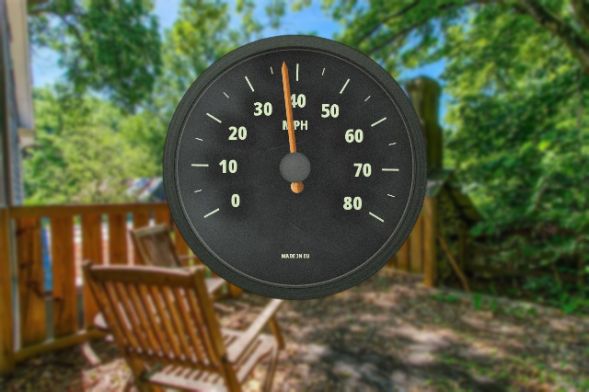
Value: 37.5 mph
